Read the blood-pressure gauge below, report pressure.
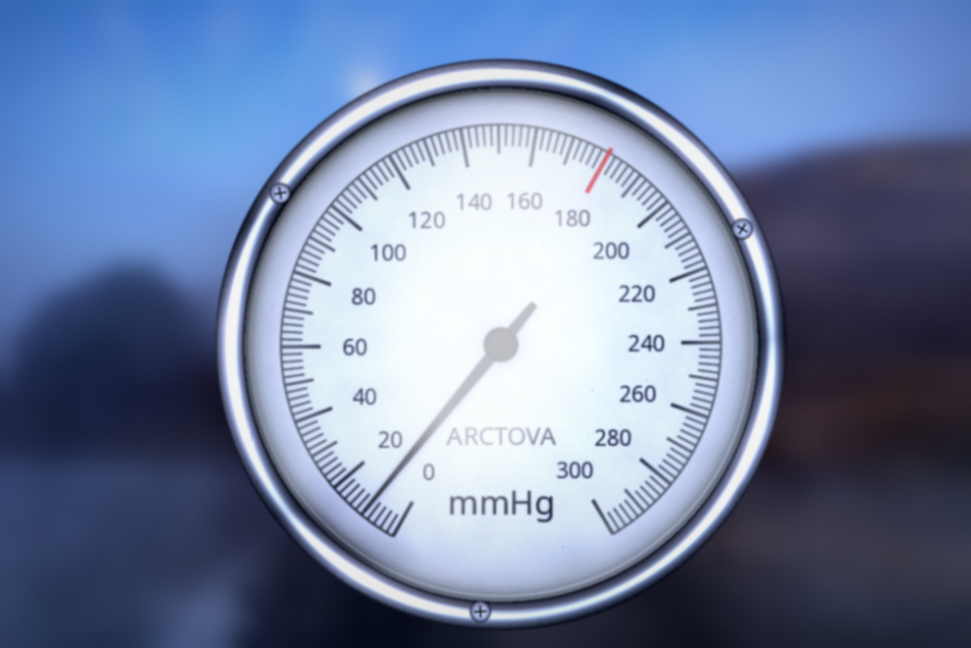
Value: 10 mmHg
